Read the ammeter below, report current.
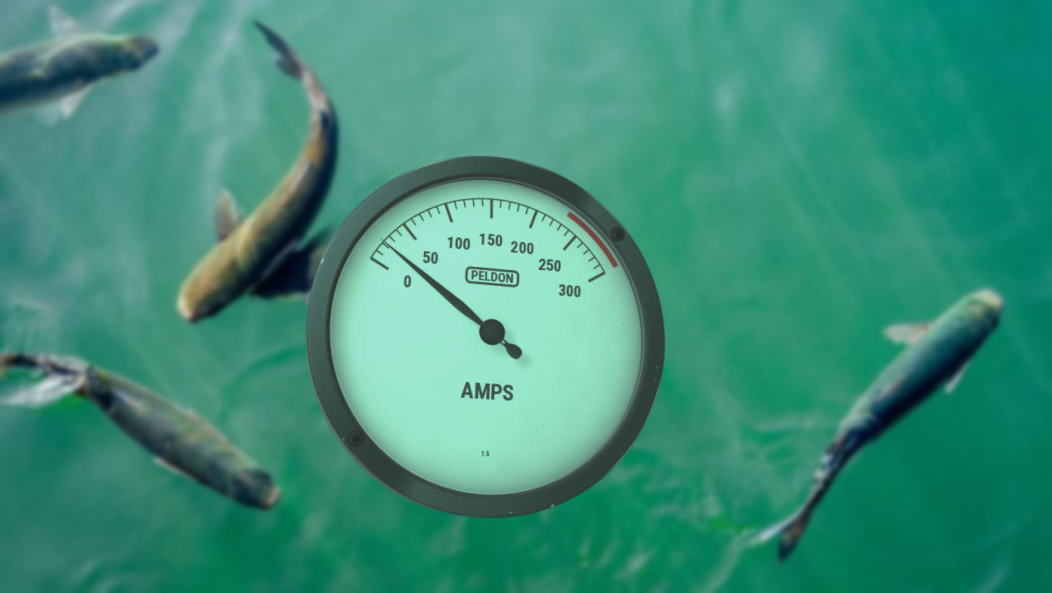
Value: 20 A
